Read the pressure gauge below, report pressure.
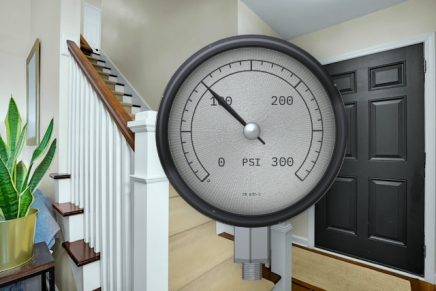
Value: 100 psi
